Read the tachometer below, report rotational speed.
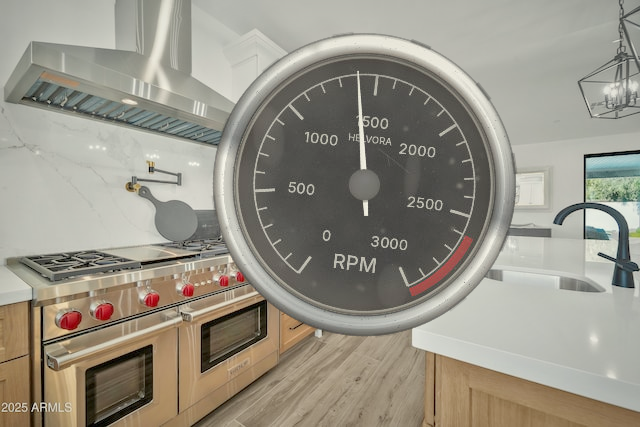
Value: 1400 rpm
